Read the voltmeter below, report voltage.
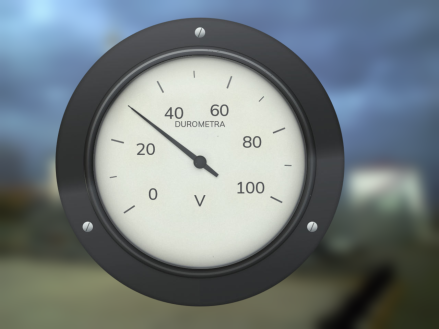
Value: 30 V
